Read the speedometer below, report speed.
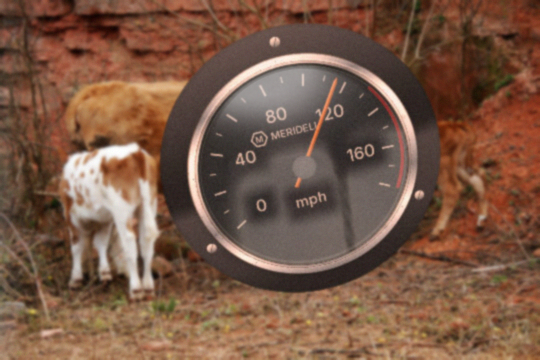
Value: 115 mph
